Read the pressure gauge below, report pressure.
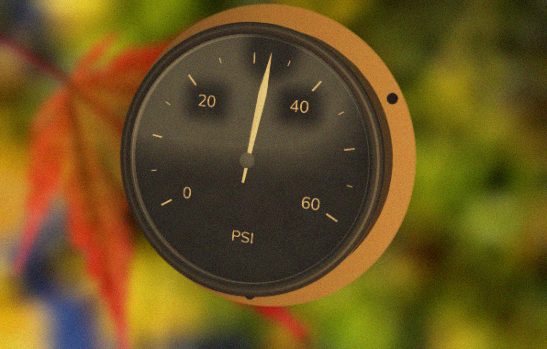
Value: 32.5 psi
